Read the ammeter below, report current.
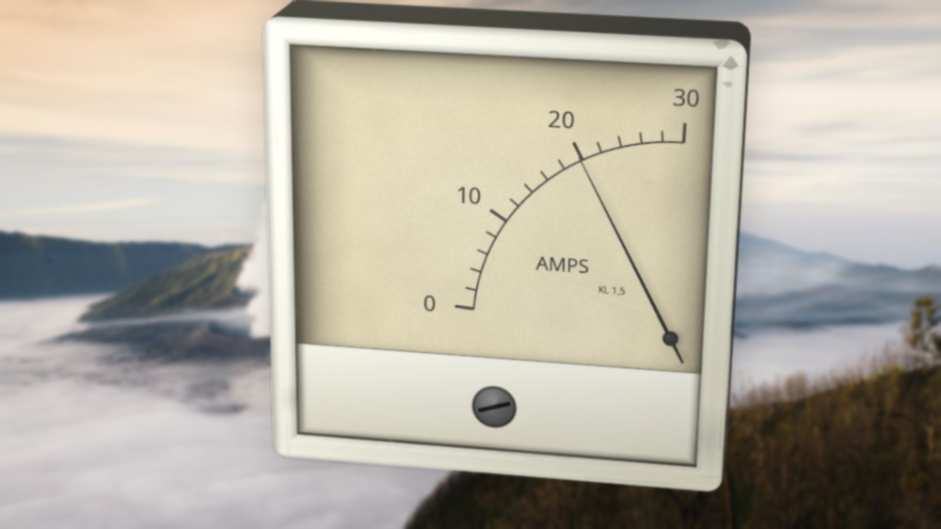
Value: 20 A
